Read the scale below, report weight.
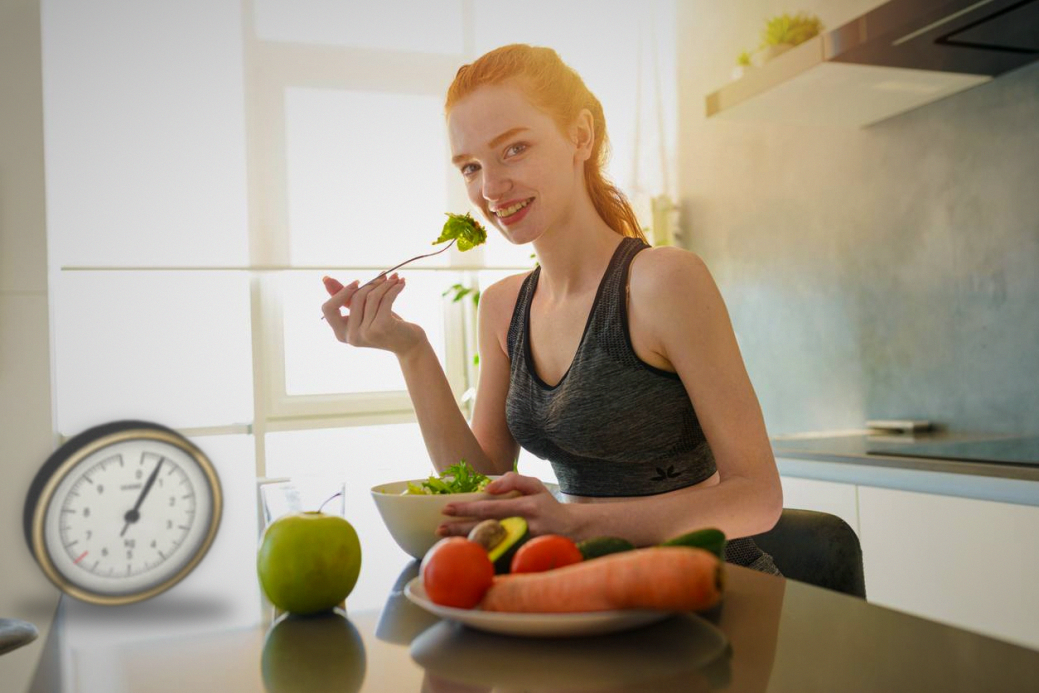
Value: 0.5 kg
